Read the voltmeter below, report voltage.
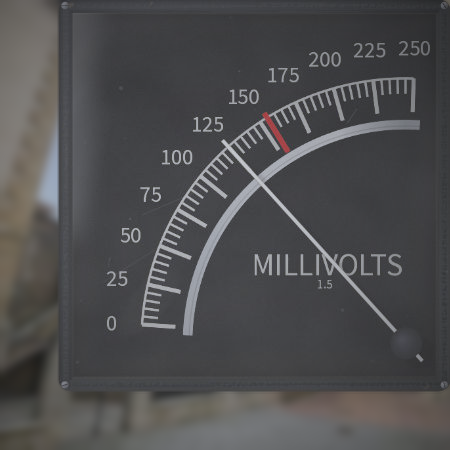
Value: 125 mV
